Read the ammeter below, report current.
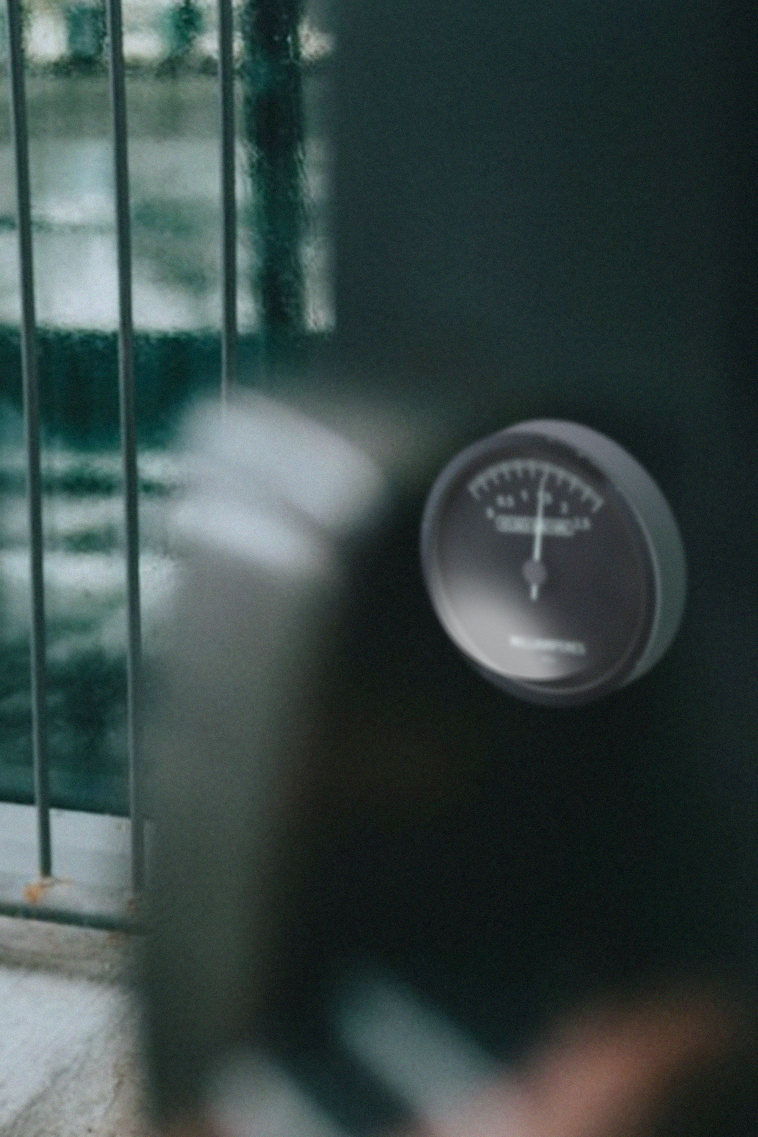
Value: 1.5 mA
